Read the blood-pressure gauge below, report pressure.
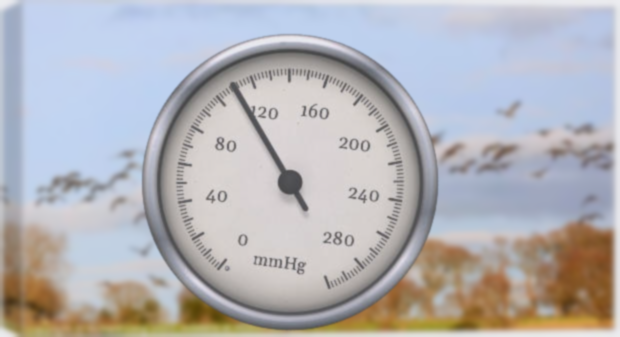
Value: 110 mmHg
